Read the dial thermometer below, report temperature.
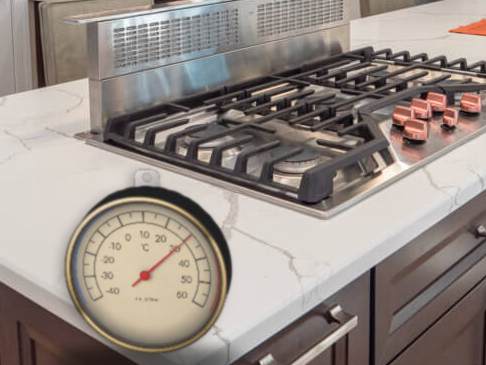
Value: 30 °C
